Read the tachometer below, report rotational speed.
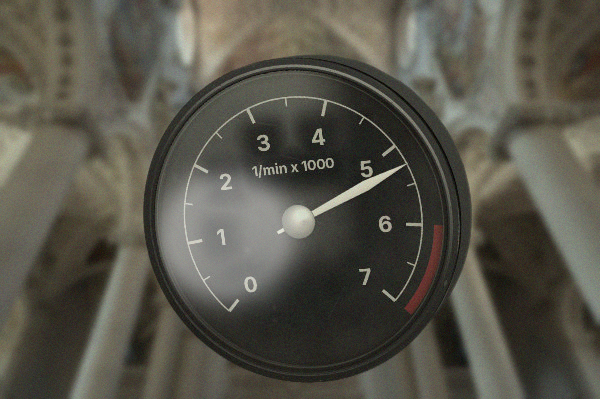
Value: 5250 rpm
